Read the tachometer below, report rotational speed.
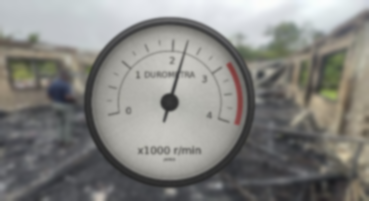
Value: 2250 rpm
